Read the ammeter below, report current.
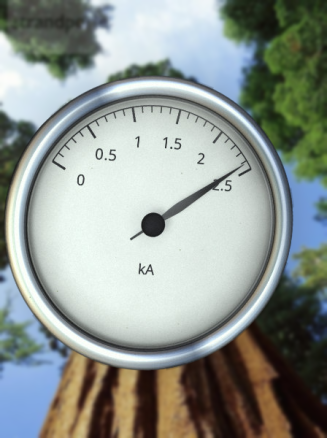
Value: 2.4 kA
